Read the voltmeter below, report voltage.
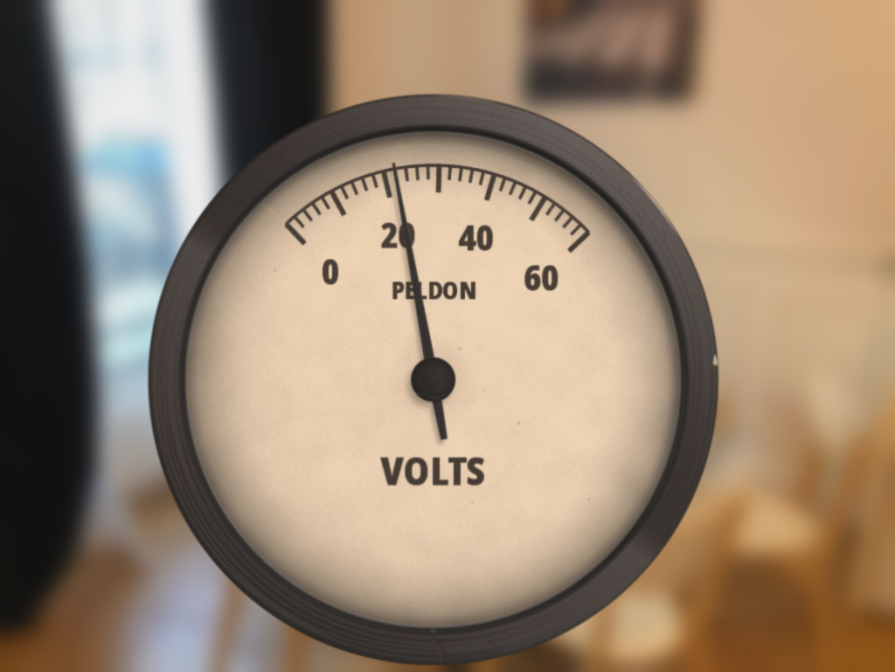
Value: 22 V
